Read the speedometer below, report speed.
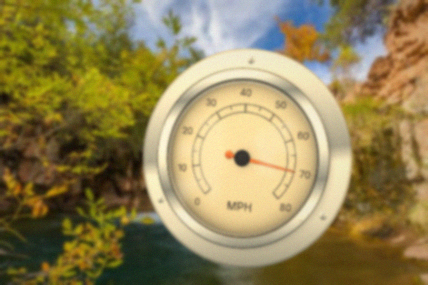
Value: 70 mph
